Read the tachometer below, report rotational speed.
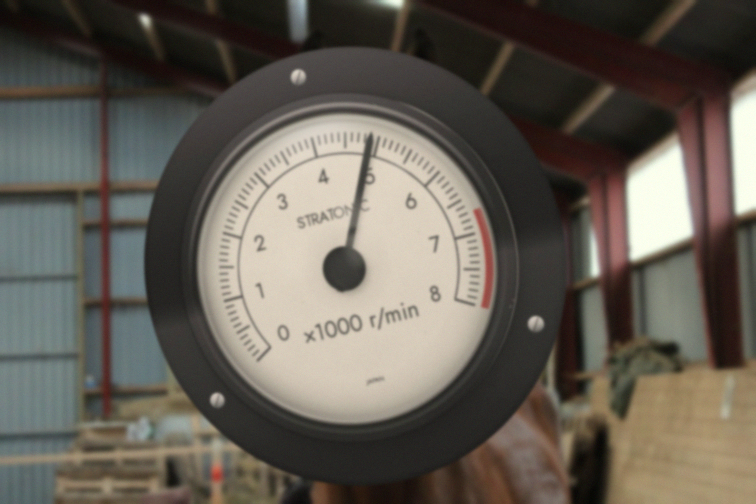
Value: 4900 rpm
